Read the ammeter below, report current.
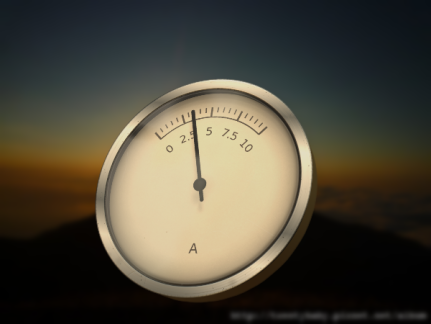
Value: 3.5 A
